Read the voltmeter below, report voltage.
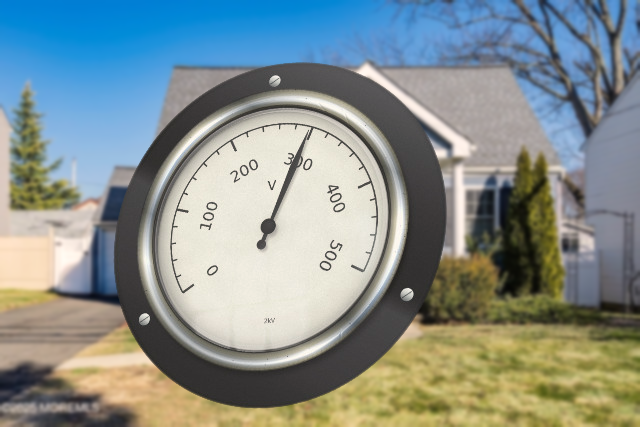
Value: 300 V
